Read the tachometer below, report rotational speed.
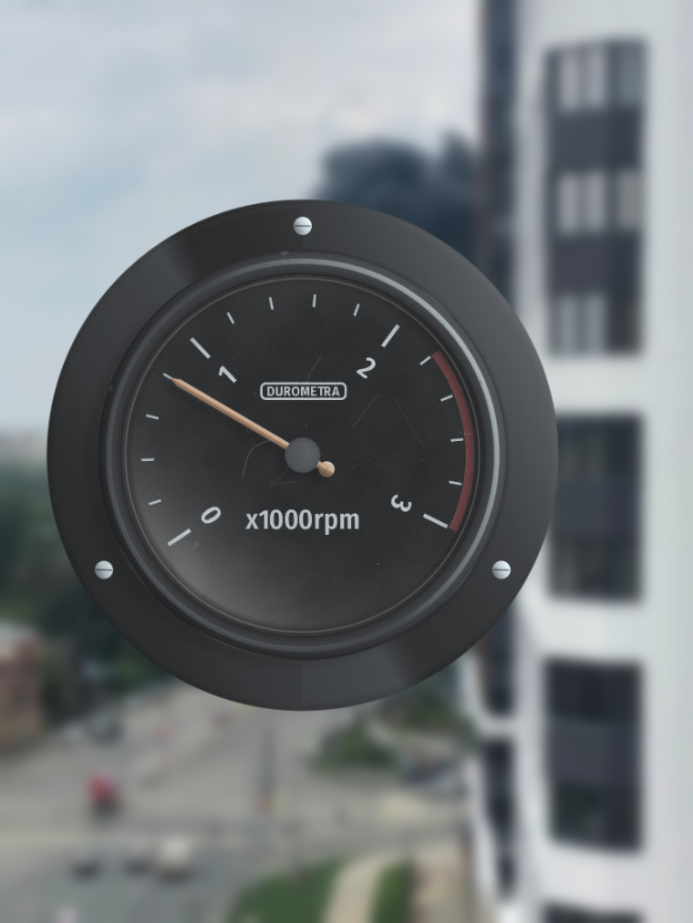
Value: 800 rpm
